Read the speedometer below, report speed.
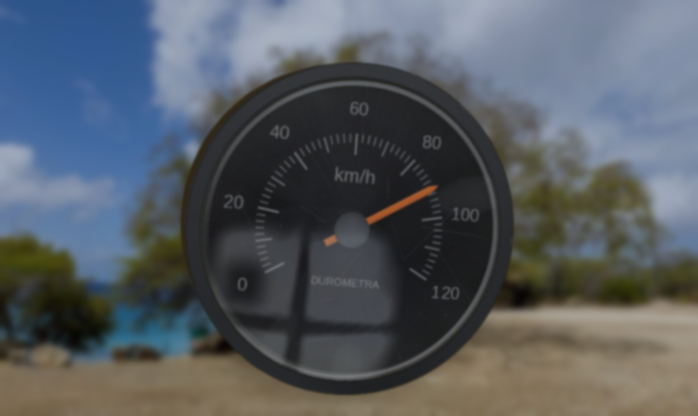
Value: 90 km/h
